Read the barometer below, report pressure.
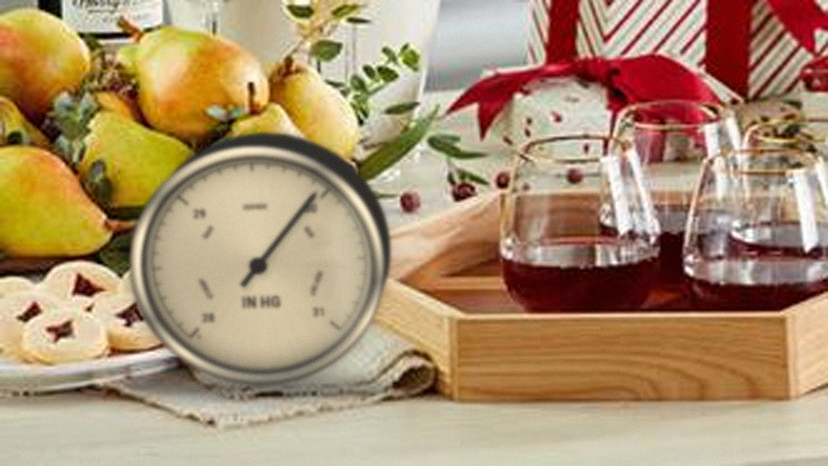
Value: 29.95 inHg
